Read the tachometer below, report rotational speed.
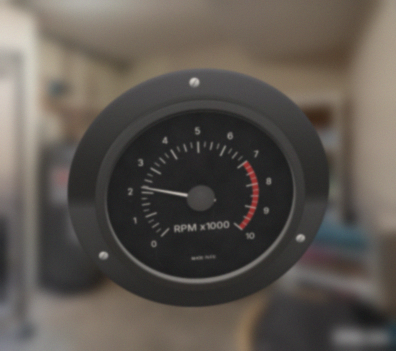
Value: 2250 rpm
